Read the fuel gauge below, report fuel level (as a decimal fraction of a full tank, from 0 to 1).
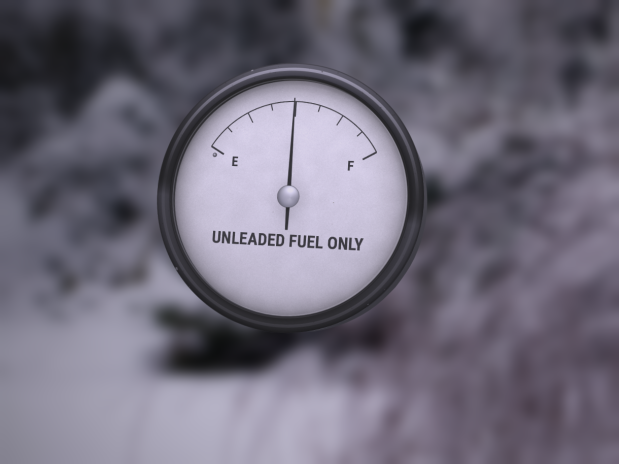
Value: 0.5
